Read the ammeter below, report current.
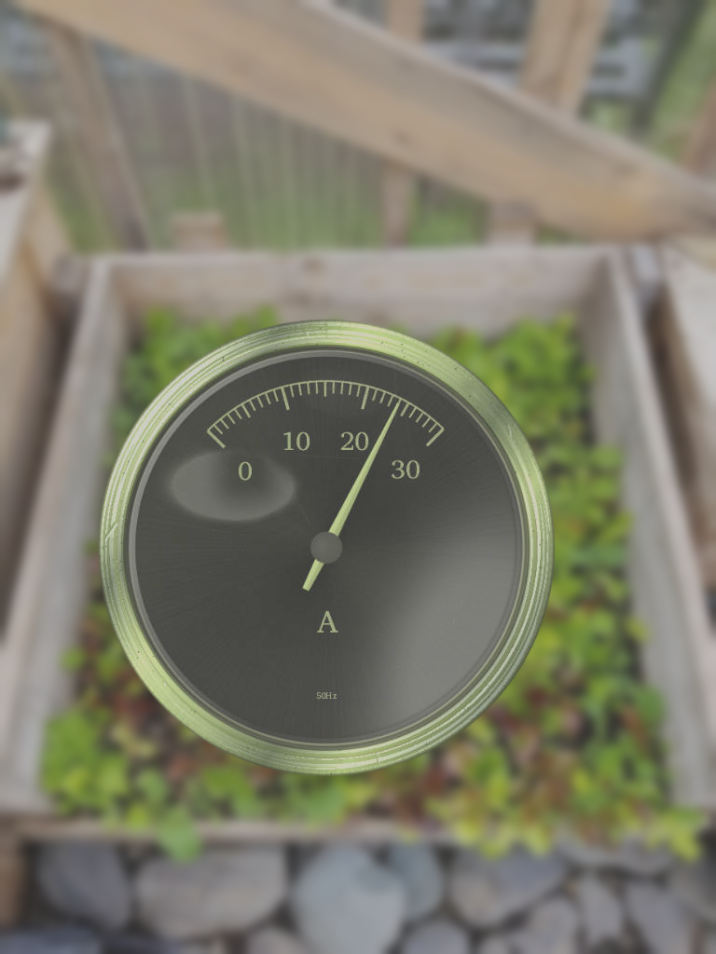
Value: 24 A
